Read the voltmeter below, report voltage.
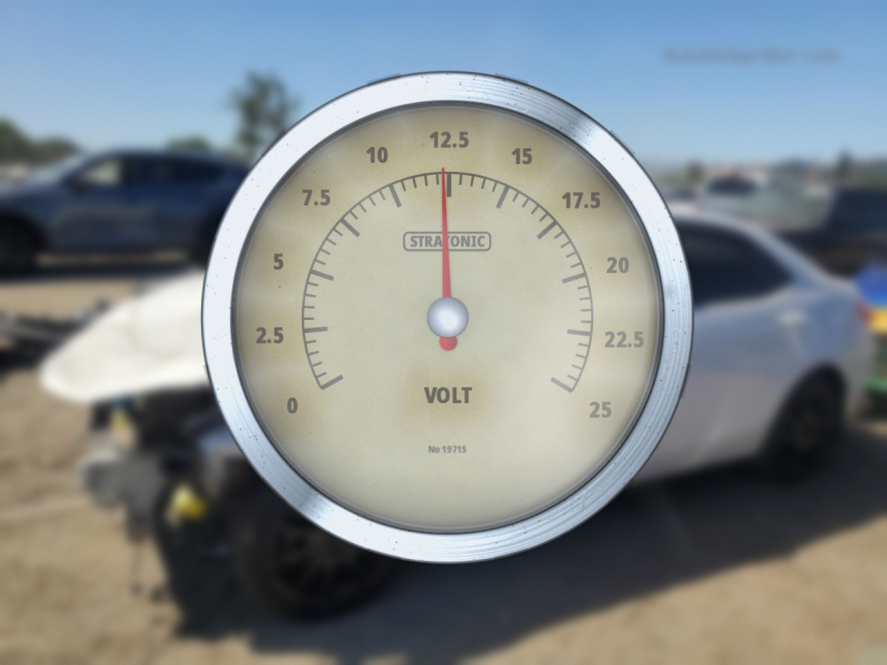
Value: 12.25 V
